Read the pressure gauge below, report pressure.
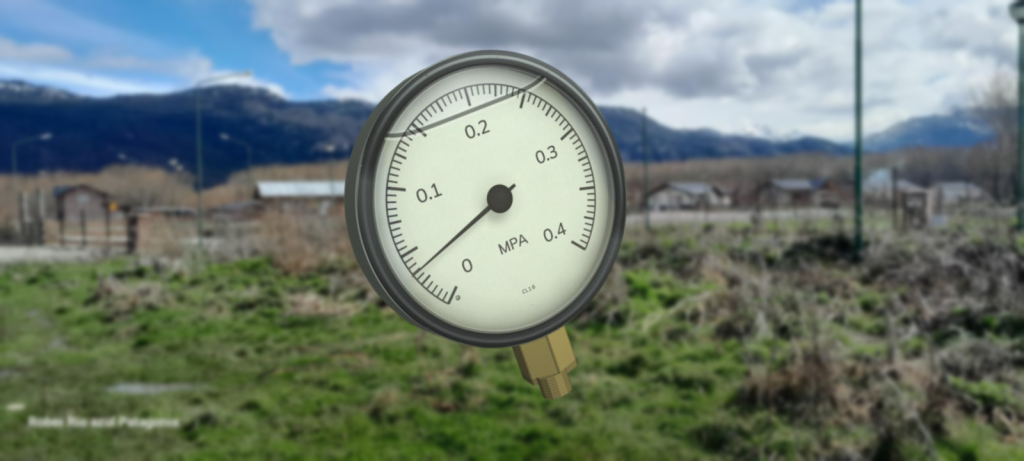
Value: 0.035 MPa
